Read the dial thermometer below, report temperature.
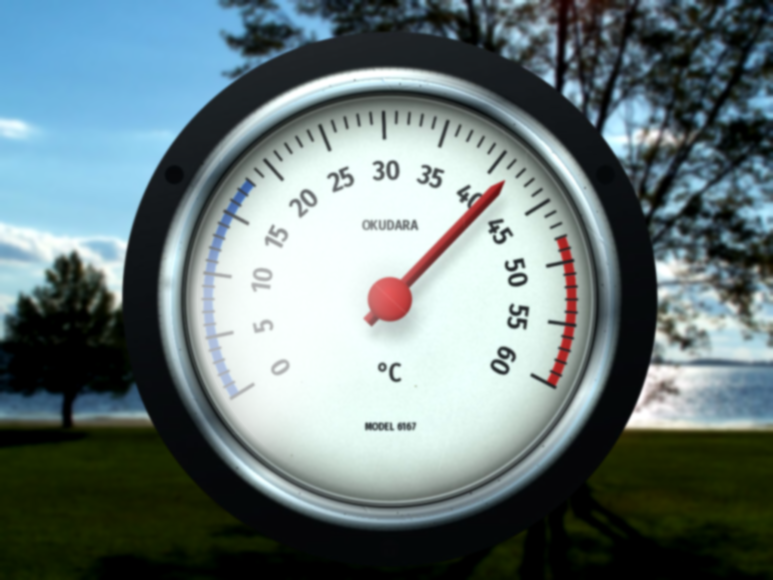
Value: 41.5 °C
